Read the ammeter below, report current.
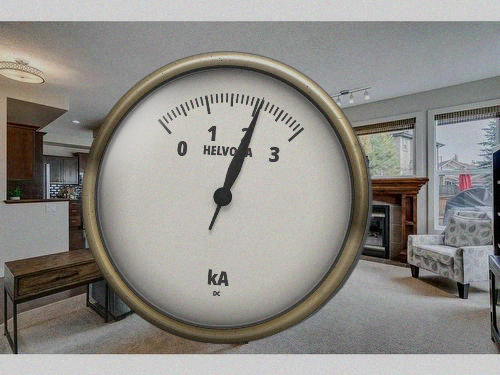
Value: 2.1 kA
